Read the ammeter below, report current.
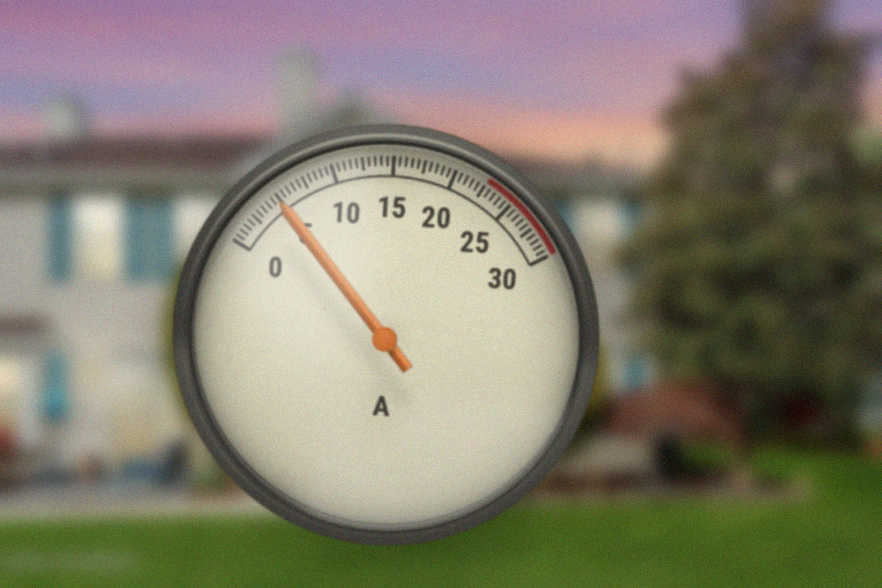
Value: 5 A
